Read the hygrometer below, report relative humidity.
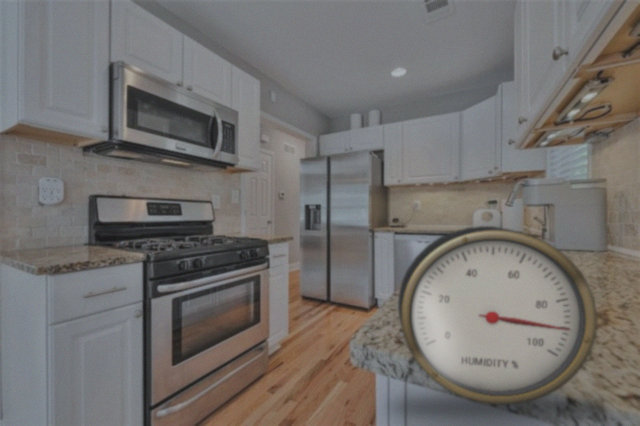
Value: 90 %
